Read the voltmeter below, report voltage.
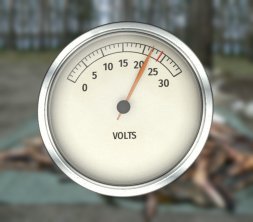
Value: 22 V
